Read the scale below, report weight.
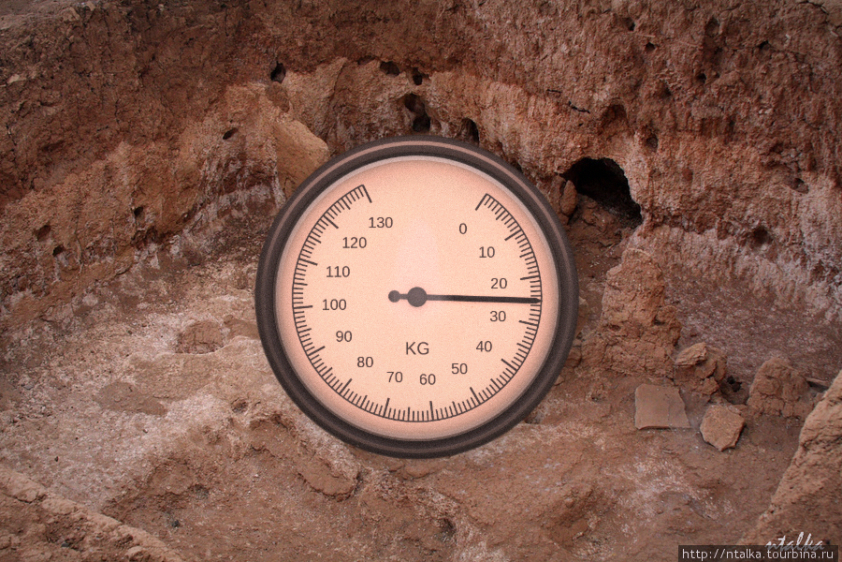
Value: 25 kg
